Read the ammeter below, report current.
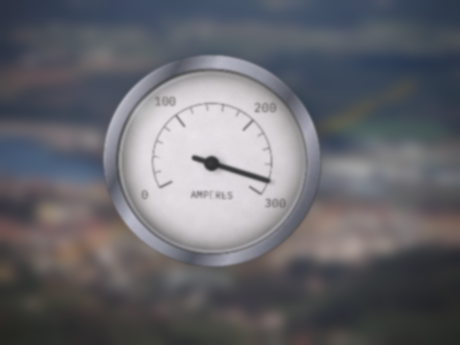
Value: 280 A
